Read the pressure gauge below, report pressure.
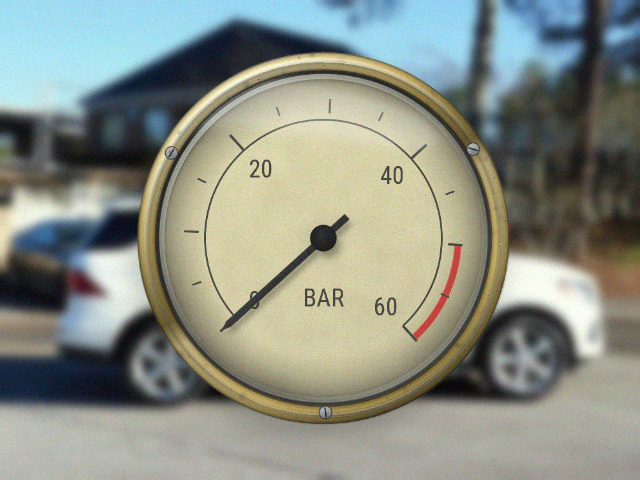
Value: 0 bar
